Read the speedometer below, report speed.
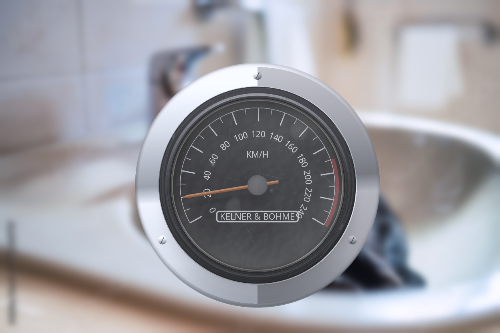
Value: 20 km/h
